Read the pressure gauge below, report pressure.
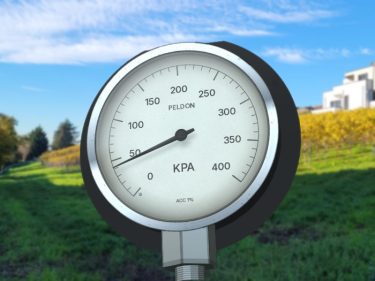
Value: 40 kPa
